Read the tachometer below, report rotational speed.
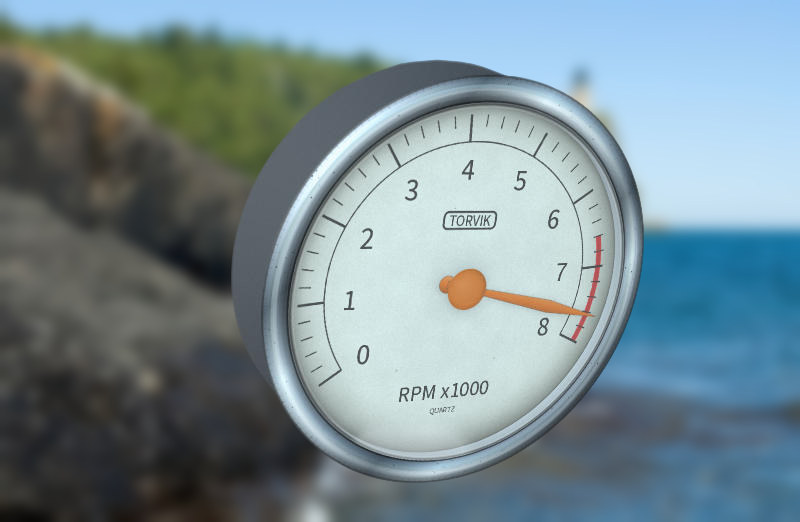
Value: 7600 rpm
